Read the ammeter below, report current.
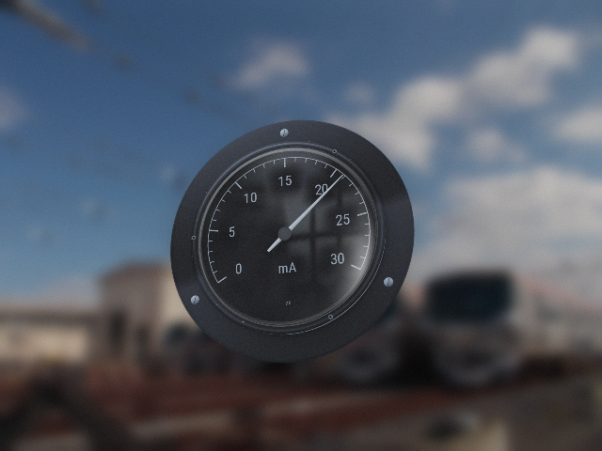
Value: 21 mA
